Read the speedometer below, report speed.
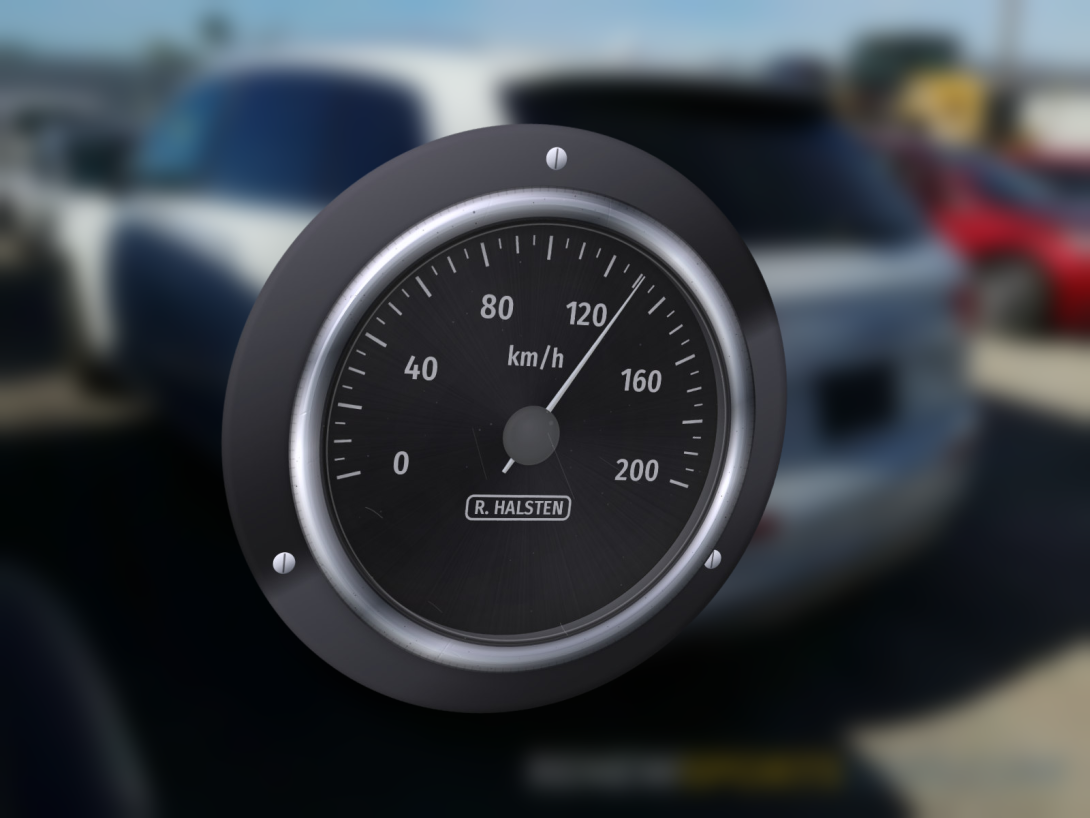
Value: 130 km/h
